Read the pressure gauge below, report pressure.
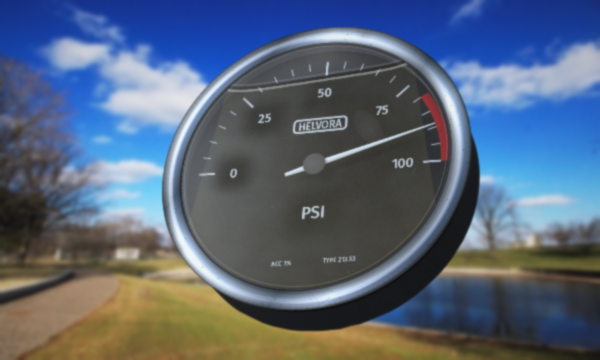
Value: 90 psi
